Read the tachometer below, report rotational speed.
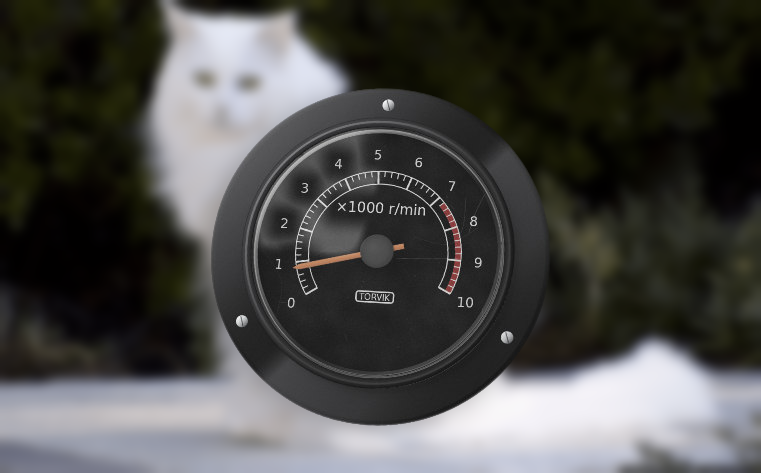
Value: 800 rpm
